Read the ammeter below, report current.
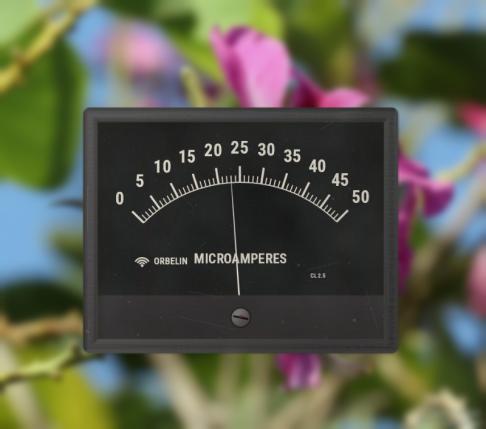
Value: 23 µA
